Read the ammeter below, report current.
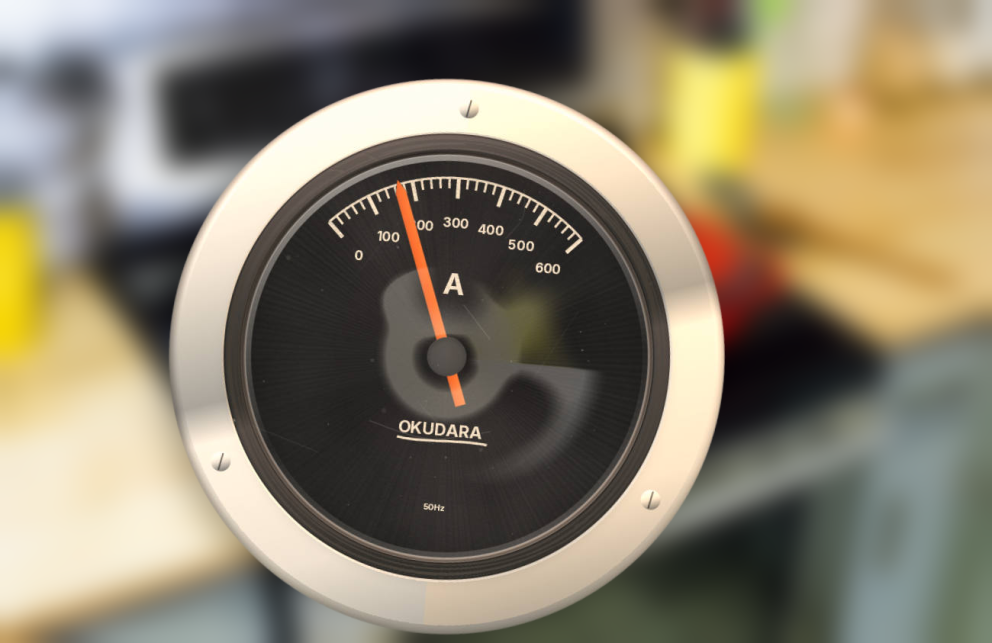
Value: 170 A
